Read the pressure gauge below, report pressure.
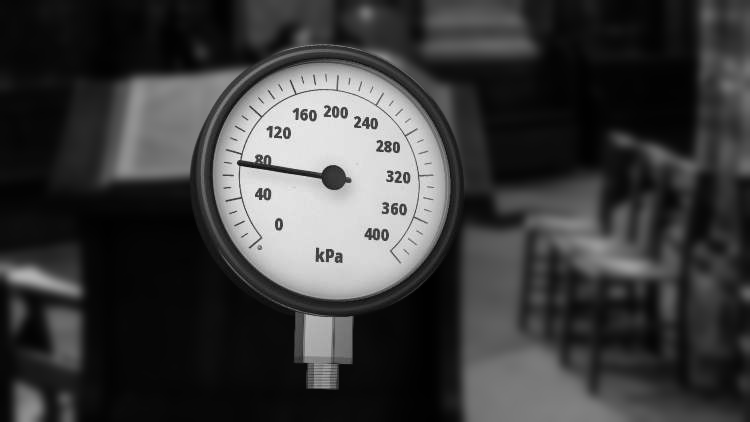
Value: 70 kPa
